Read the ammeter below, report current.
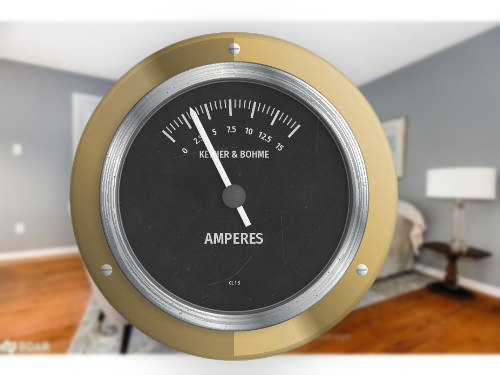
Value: 3.5 A
